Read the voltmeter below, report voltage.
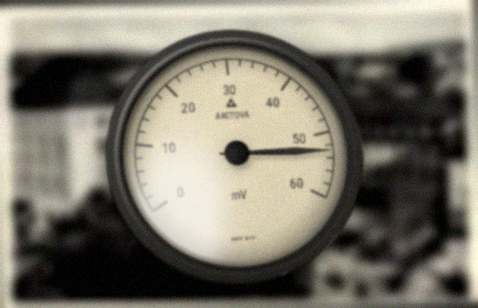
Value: 53 mV
